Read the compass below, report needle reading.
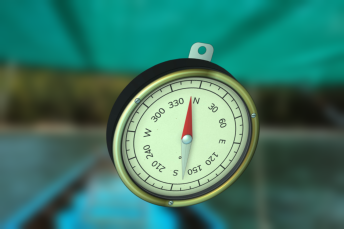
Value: 350 °
